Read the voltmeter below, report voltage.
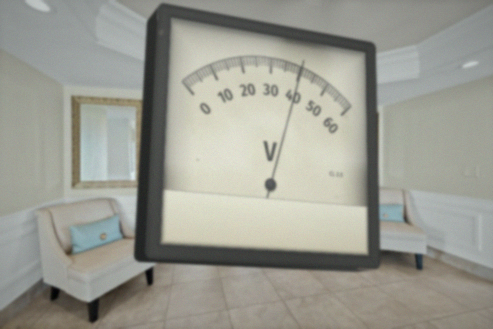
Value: 40 V
